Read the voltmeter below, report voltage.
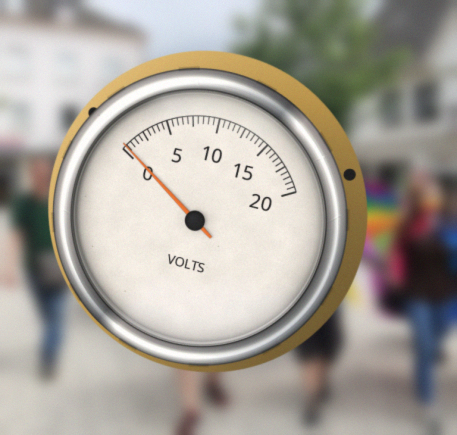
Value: 0.5 V
